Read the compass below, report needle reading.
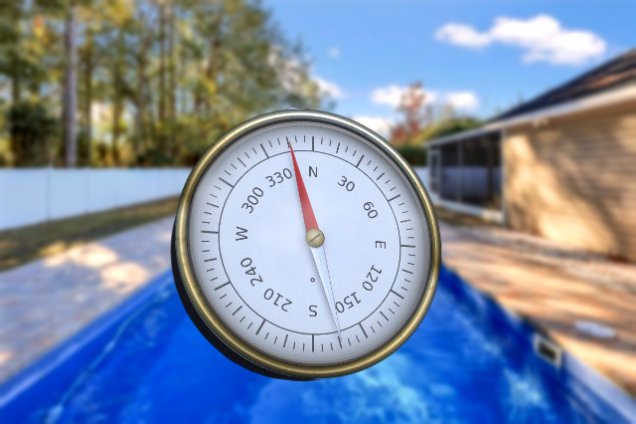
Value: 345 °
